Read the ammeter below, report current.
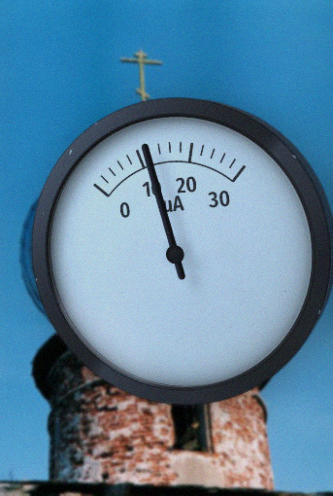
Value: 12 µA
